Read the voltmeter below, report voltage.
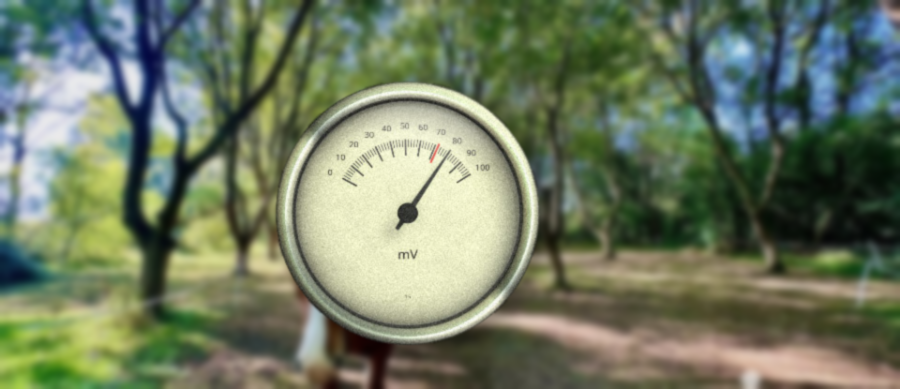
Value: 80 mV
